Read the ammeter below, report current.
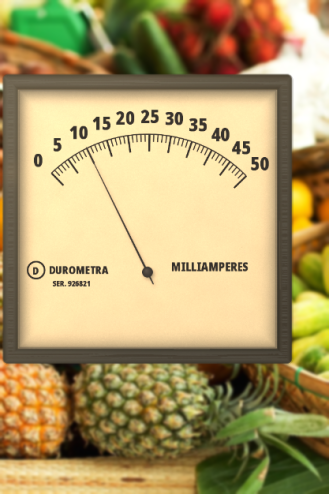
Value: 10 mA
